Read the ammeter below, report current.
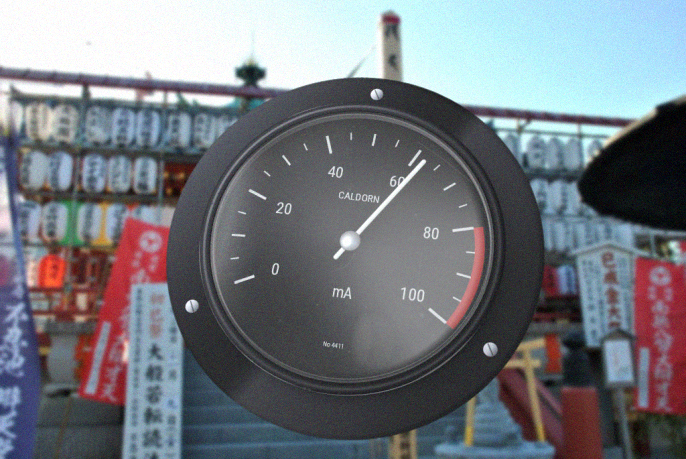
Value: 62.5 mA
